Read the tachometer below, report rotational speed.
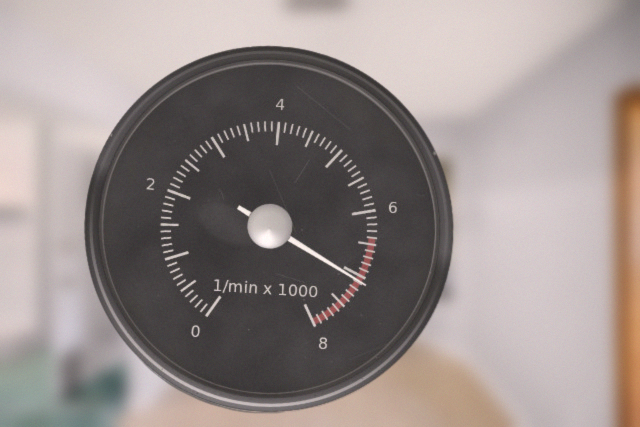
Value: 7100 rpm
